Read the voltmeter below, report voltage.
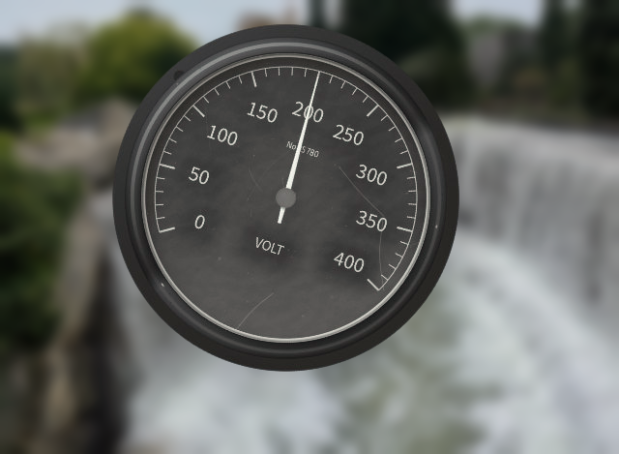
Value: 200 V
